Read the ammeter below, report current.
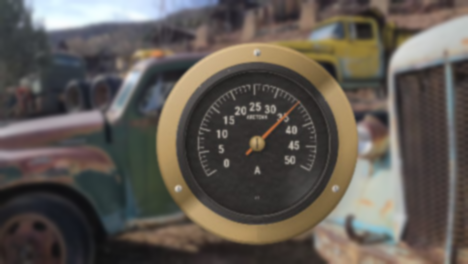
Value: 35 A
